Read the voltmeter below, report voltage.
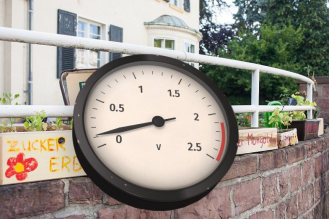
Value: 0.1 V
